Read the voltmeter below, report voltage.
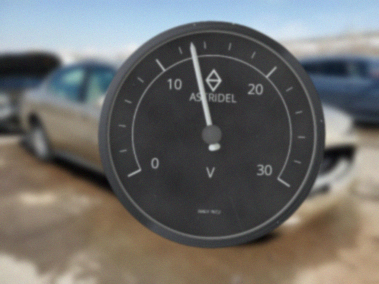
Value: 13 V
